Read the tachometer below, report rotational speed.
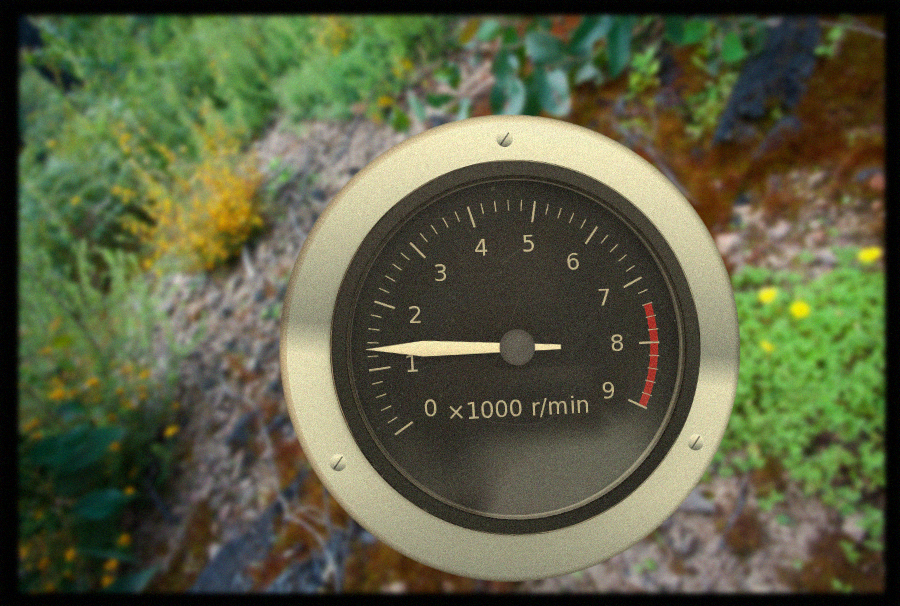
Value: 1300 rpm
